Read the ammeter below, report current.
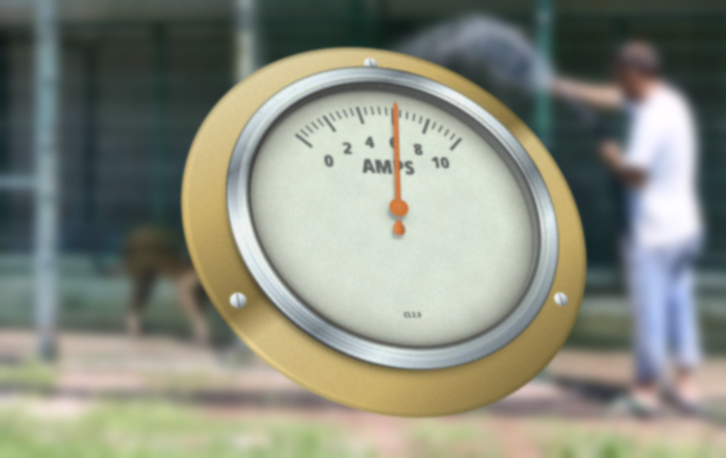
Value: 6 A
